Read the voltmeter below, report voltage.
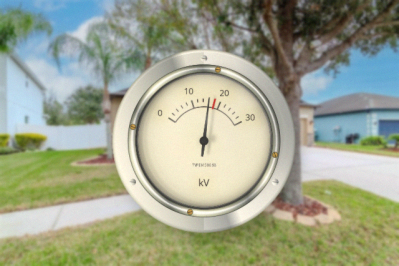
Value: 16 kV
